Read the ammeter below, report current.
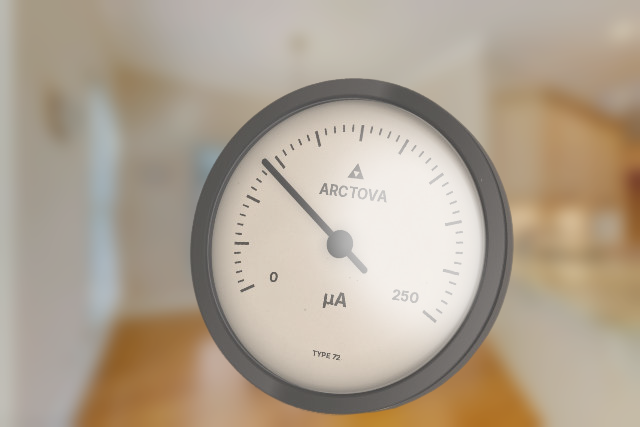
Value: 70 µA
